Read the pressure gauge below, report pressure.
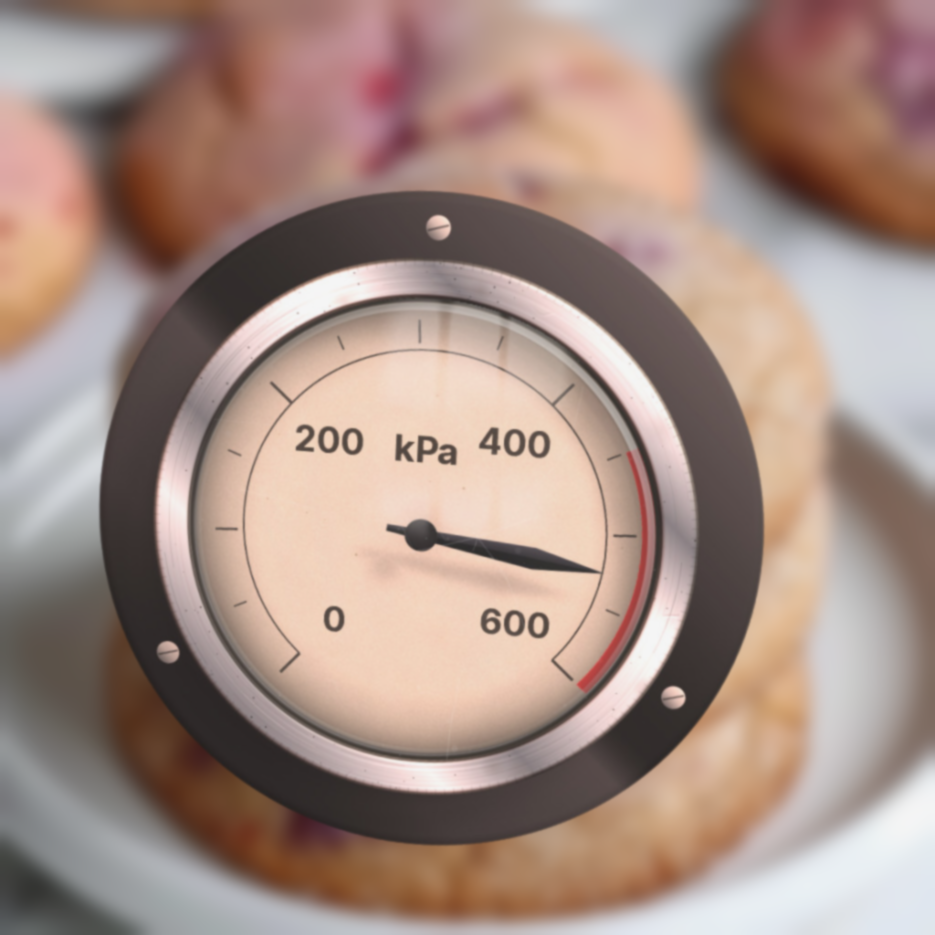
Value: 525 kPa
